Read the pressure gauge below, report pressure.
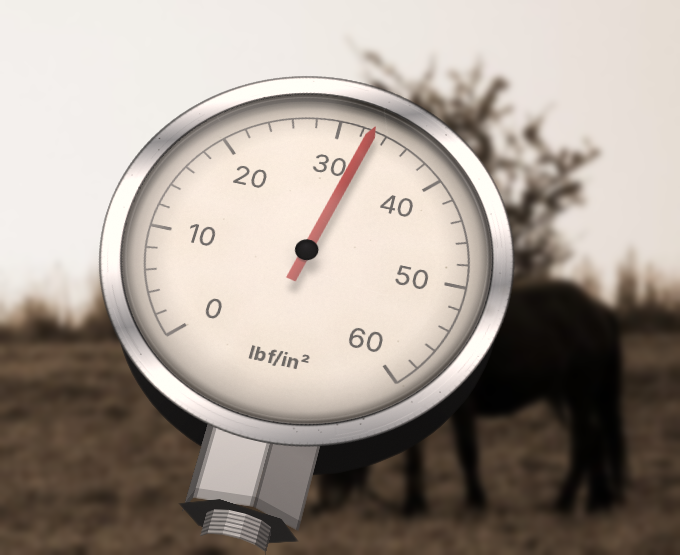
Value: 33 psi
